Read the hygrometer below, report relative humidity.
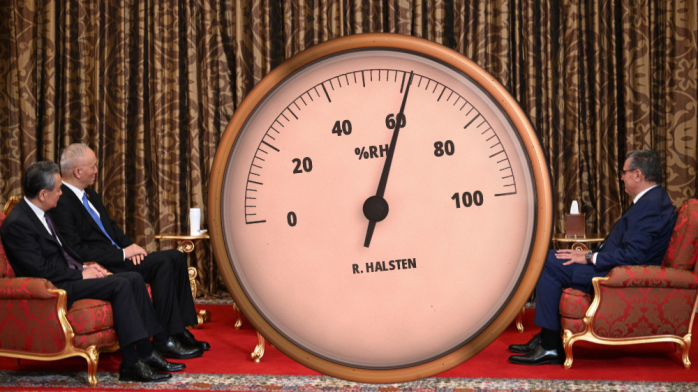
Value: 62 %
